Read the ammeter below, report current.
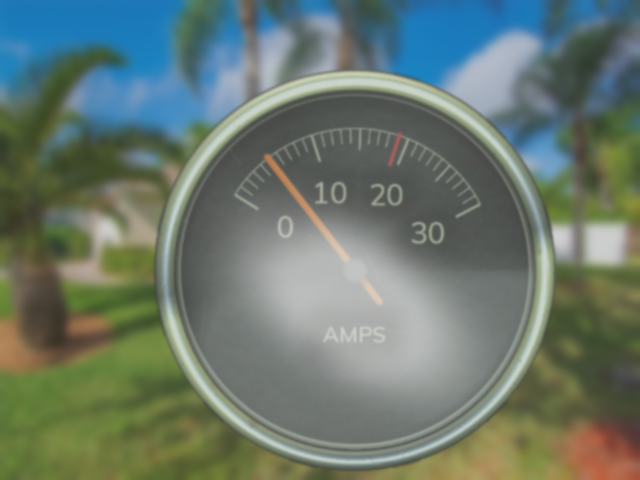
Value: 5 A
